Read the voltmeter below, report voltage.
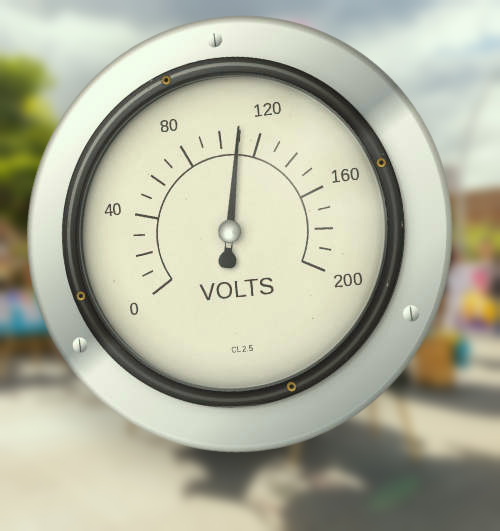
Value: 110 V
